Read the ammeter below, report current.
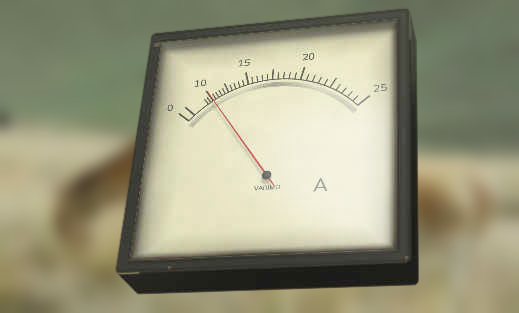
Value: 10 A
